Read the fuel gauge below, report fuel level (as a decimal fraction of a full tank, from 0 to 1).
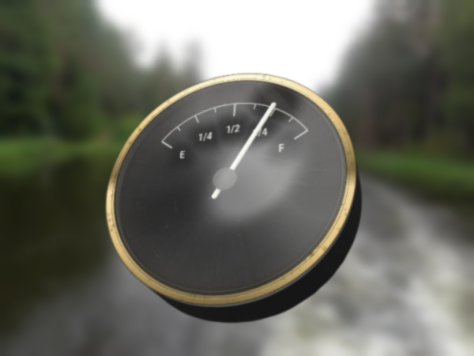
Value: 0.75
